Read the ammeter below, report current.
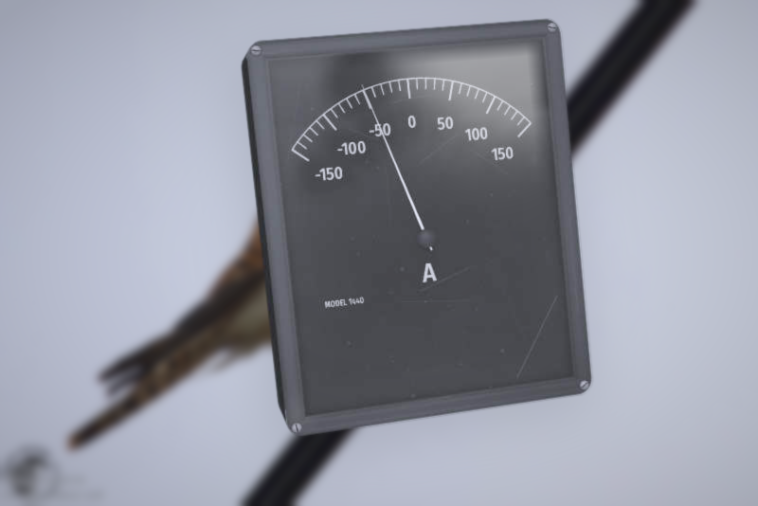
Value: -50 A
